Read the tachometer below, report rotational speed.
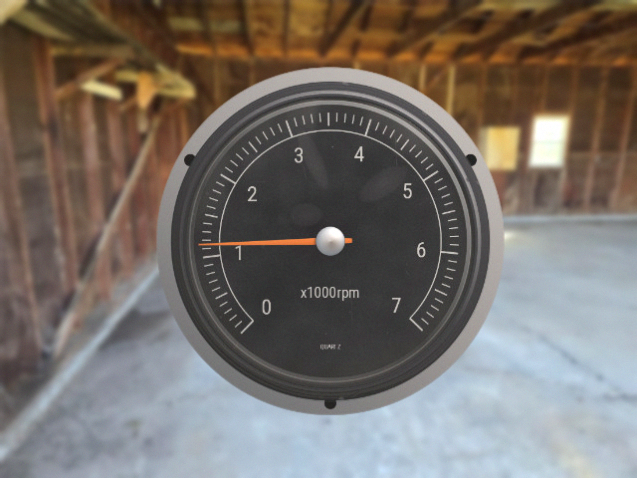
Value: 1150 rpm
